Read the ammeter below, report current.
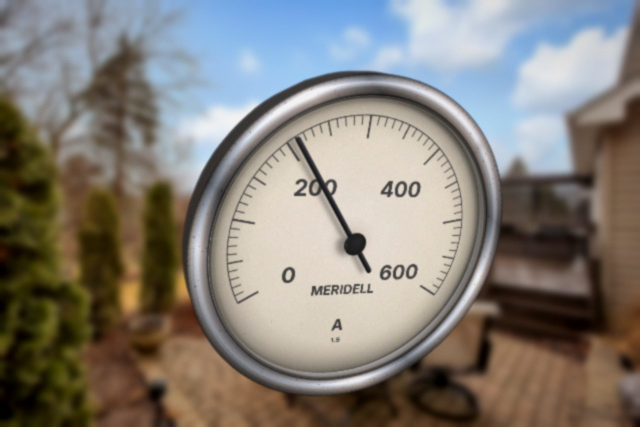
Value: 210 A
